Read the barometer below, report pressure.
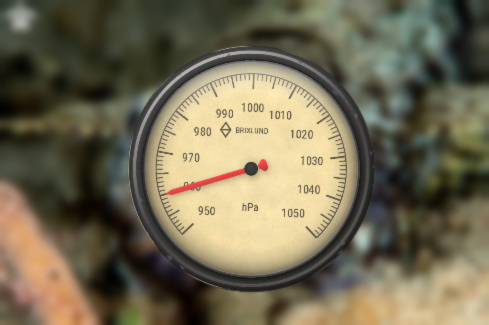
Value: 960 hPa
